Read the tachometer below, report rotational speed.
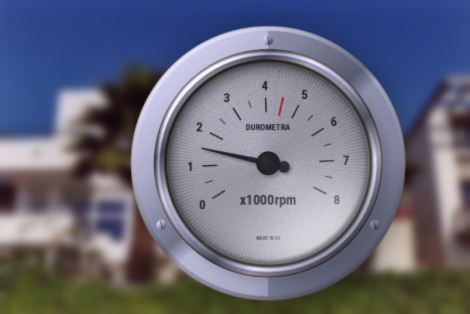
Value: 1500 rpm
